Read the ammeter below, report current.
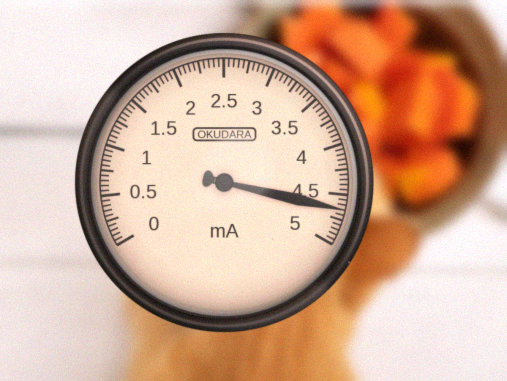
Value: 4.65 mA
